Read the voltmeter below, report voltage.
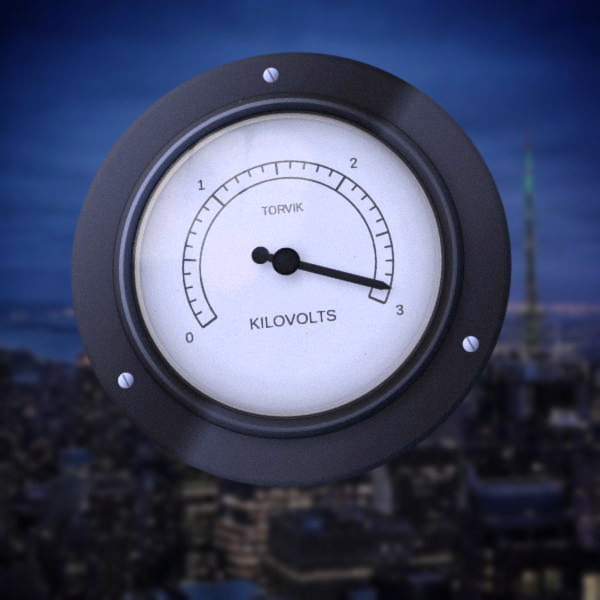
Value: 2.9 kV
